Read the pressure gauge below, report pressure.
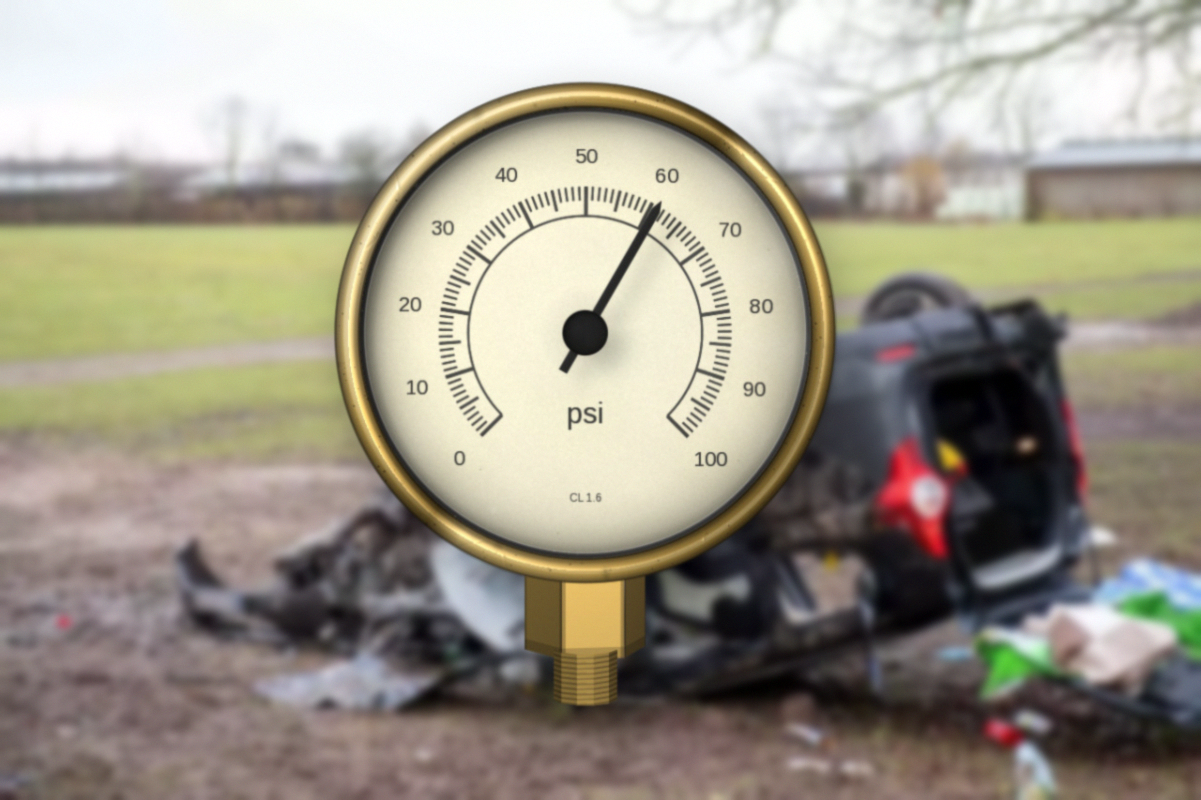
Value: 61 psi
